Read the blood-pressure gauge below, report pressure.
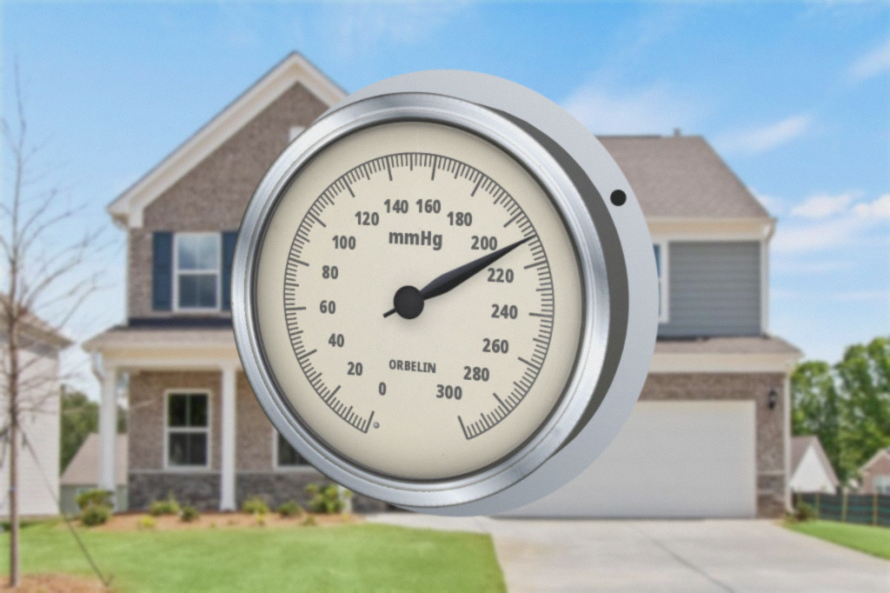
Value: 210 mmHg
